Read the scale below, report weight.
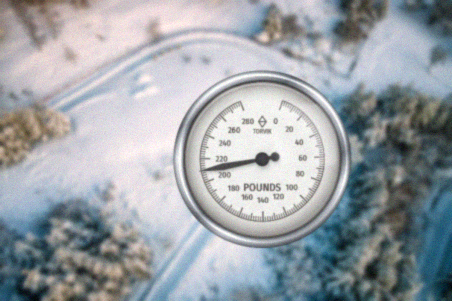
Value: 210 lb
